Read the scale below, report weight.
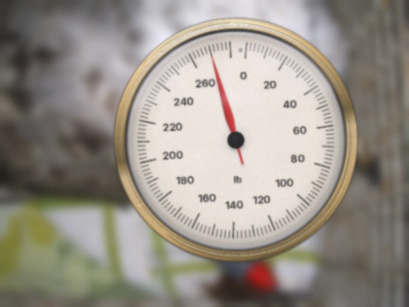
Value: 270 lb
